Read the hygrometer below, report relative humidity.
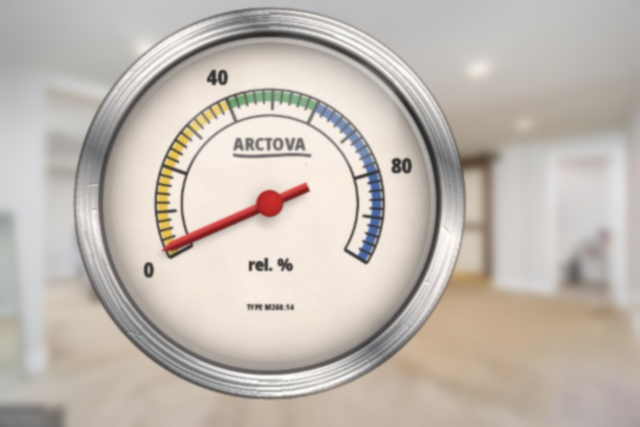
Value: 2 %
